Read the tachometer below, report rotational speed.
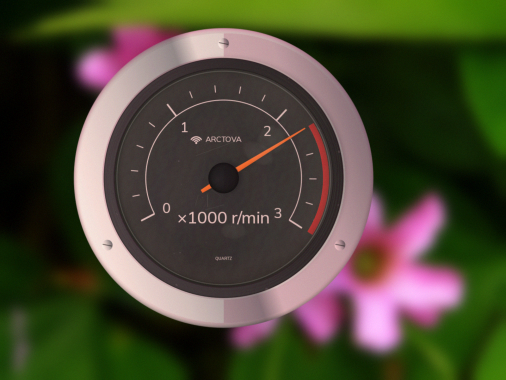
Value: 2200 rpm
